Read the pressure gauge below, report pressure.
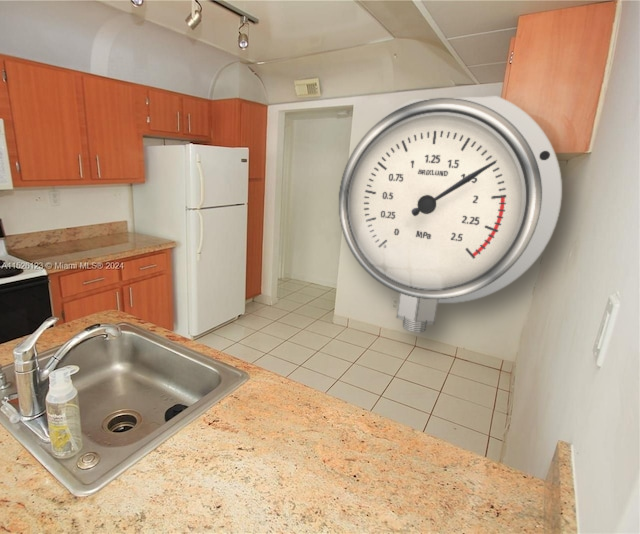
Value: 1.75 MPa
